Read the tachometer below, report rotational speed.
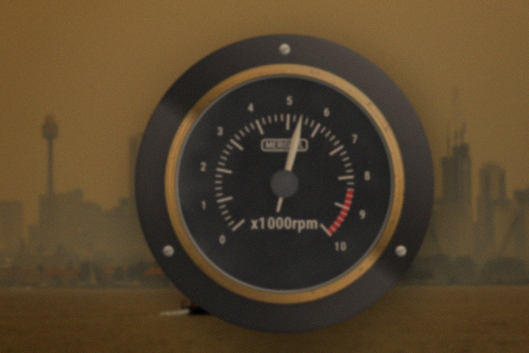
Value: 5400 rpm
